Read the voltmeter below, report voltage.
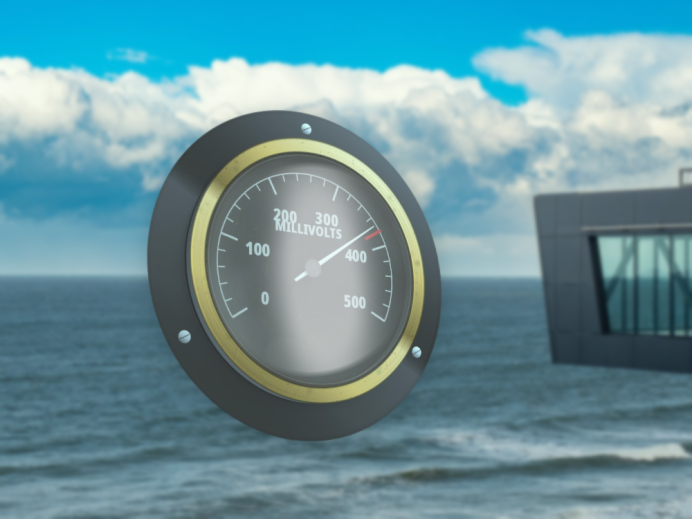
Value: 370 mV
